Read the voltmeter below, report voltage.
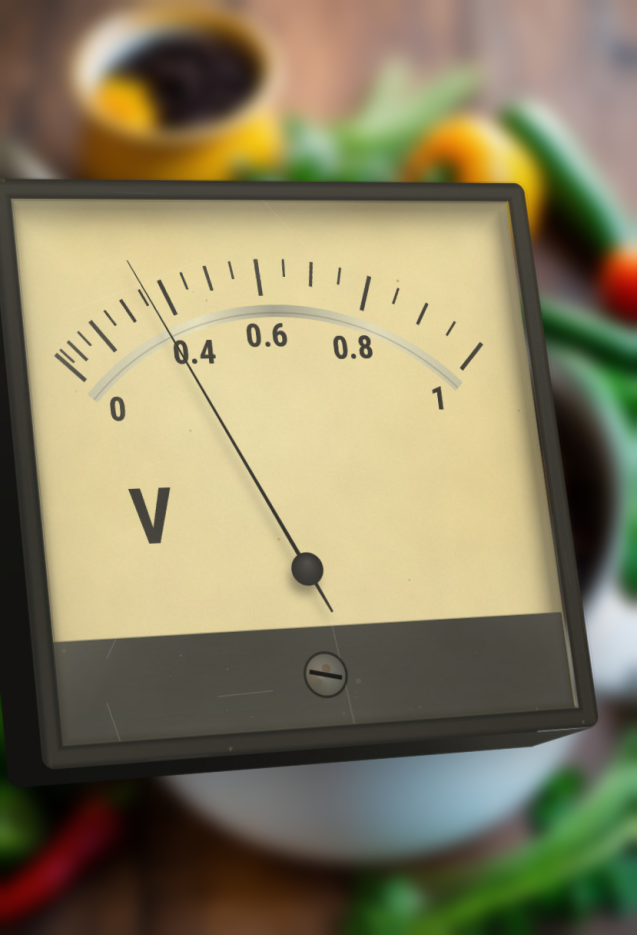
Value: 0.35 V
